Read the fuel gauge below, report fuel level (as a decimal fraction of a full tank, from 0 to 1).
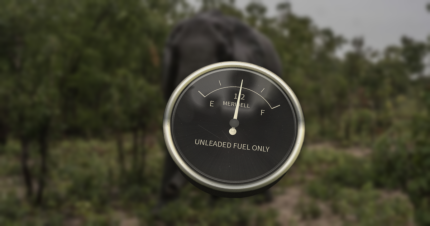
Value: 0.5
